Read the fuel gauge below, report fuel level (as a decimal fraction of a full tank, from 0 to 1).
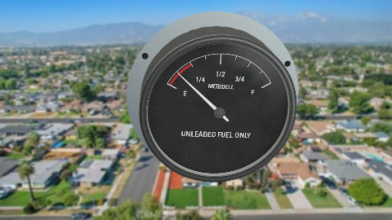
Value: 0.125
